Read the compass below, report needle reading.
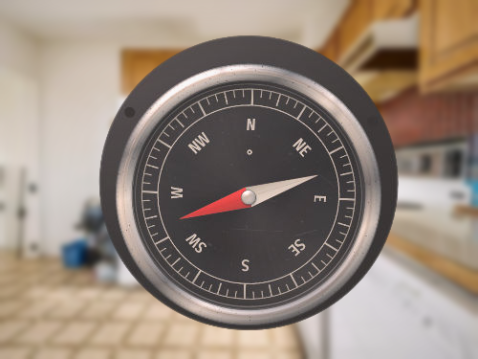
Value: 250 °
